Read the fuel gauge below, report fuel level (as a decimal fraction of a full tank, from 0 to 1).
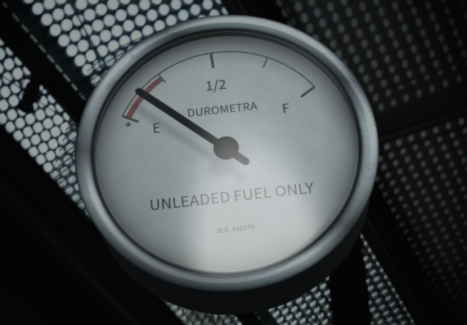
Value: 0.125
